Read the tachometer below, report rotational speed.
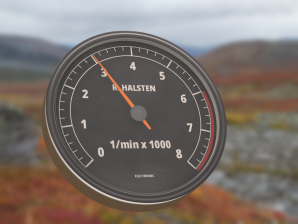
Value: 3000 rpm
